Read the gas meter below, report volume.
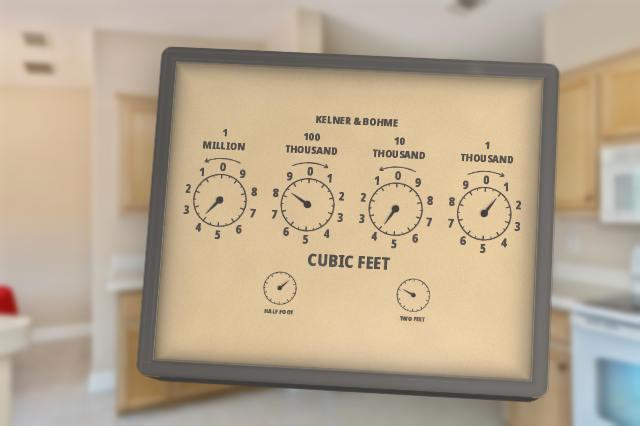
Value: 384100 ft³
